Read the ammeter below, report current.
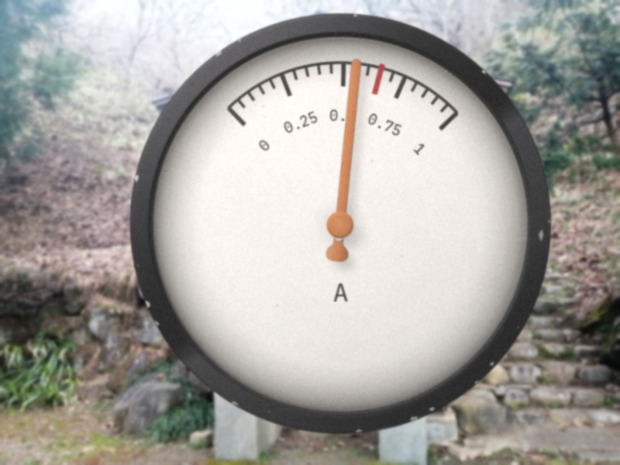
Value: 0.55 A
